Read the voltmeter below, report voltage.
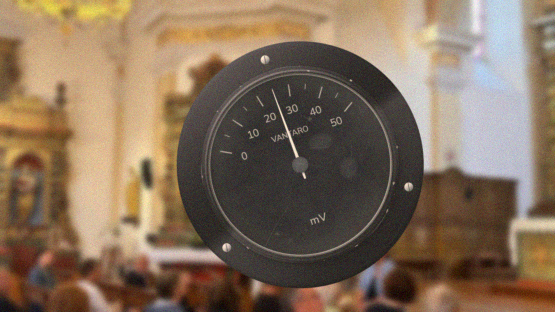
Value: 25 mV
